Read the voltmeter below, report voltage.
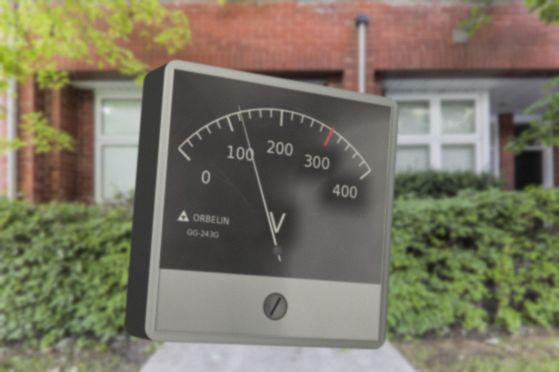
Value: 120 V
